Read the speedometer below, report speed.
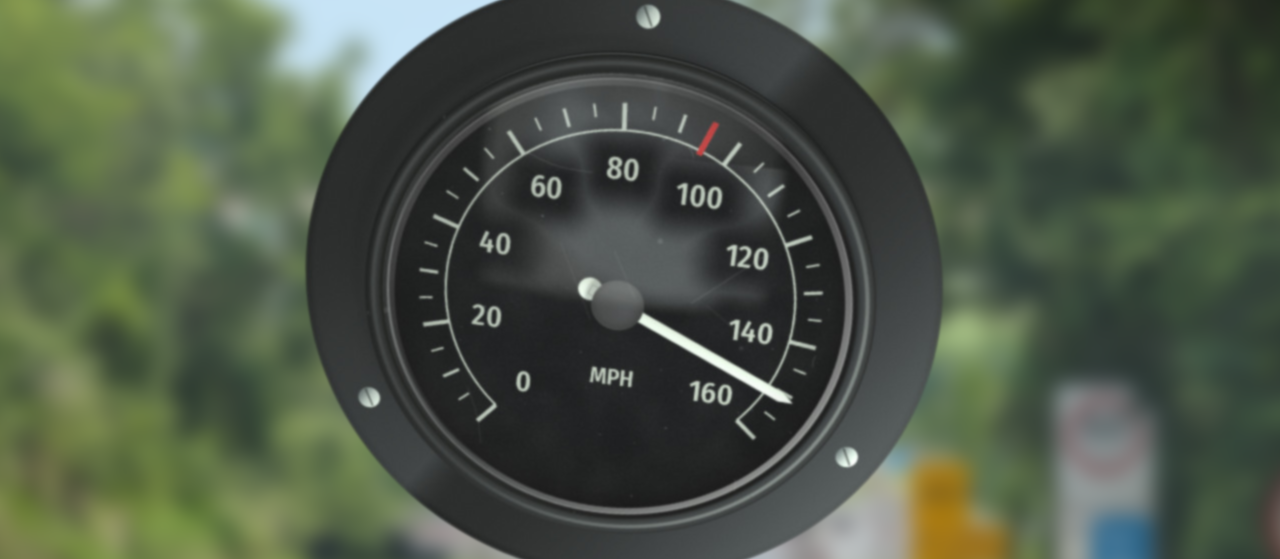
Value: 150 mph
